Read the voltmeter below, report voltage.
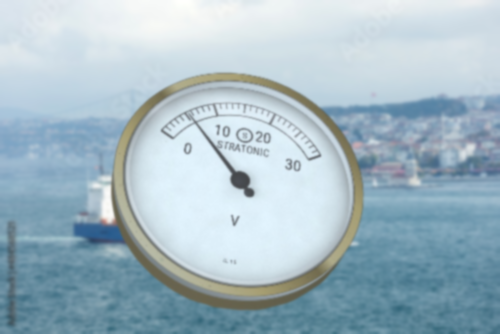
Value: 5 V
